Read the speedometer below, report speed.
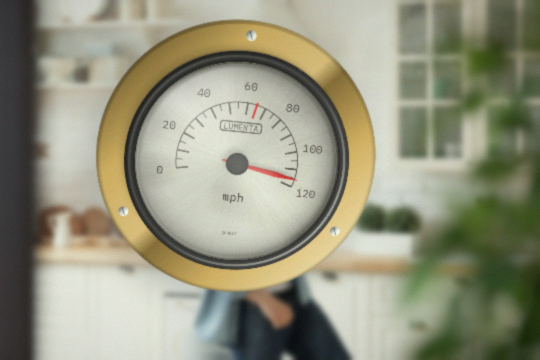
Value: 115 mph
